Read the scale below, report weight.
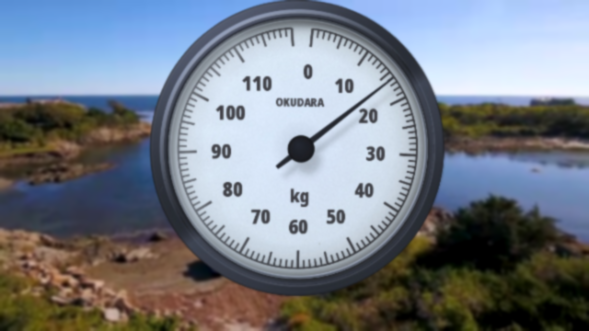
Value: 16 kg
